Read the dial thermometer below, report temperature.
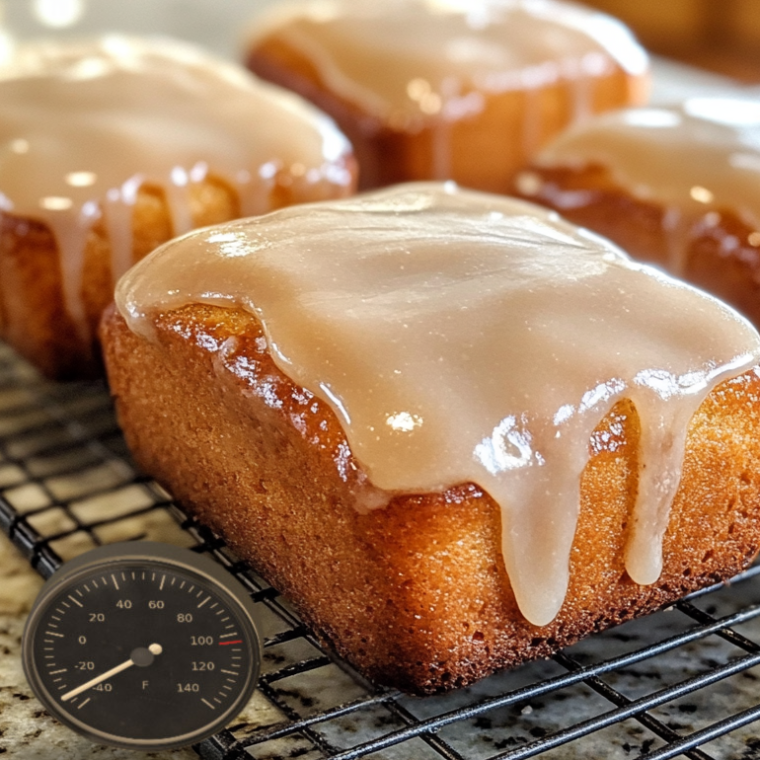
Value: -32 °F
